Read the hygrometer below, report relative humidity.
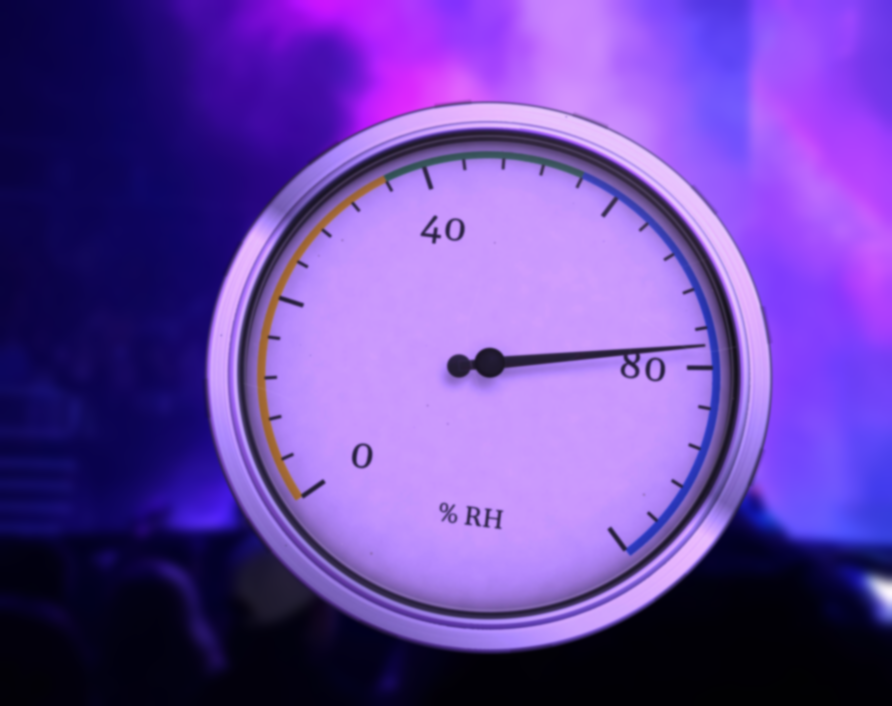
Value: 78 %
